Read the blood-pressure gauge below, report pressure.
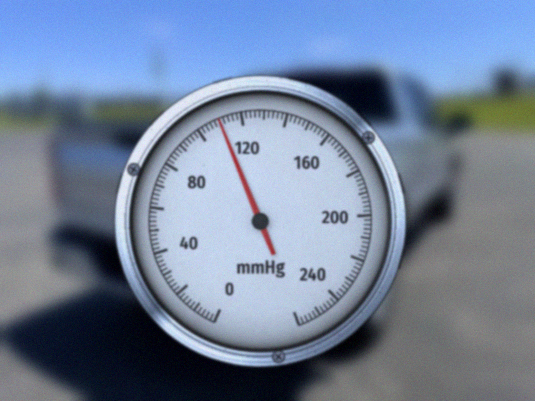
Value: 110 mmHg
